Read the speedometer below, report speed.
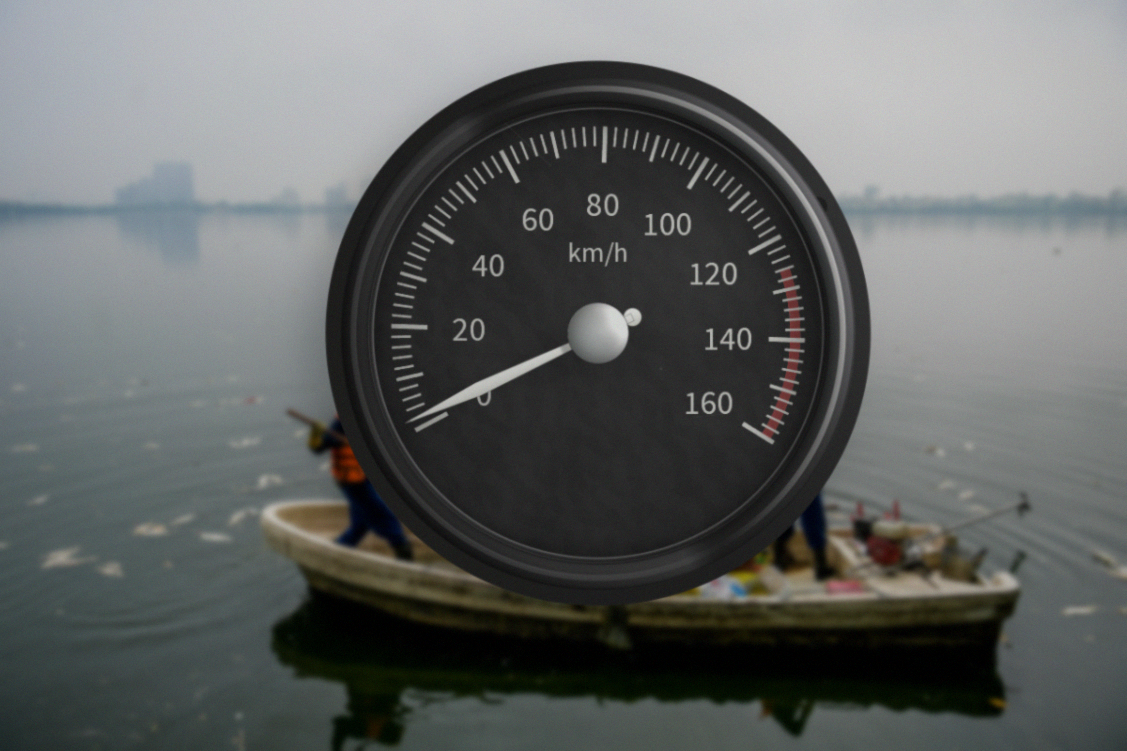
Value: 2 km/h
